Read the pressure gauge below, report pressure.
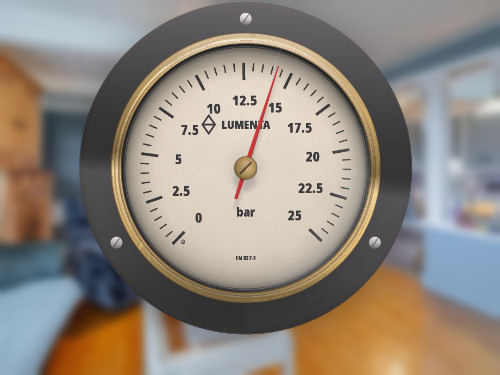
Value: 14.25 bar
